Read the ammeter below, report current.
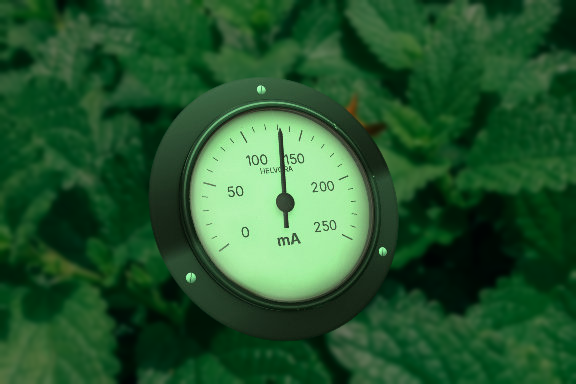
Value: 130 mA
